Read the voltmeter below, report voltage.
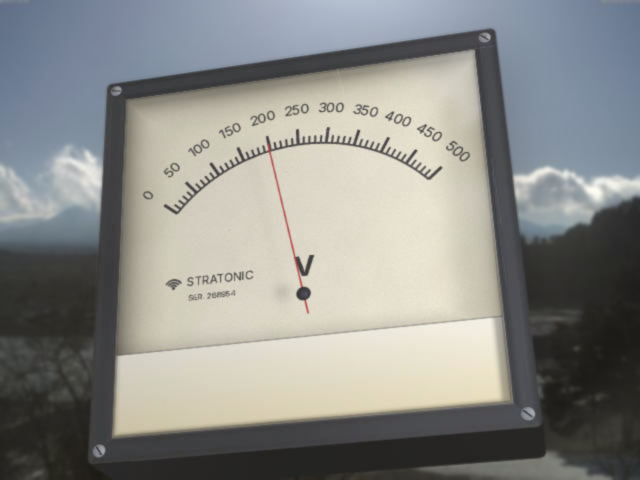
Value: 200 V
